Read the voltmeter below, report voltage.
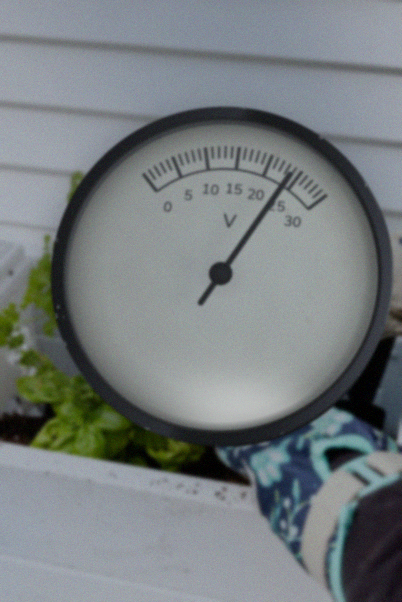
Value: 24 V
